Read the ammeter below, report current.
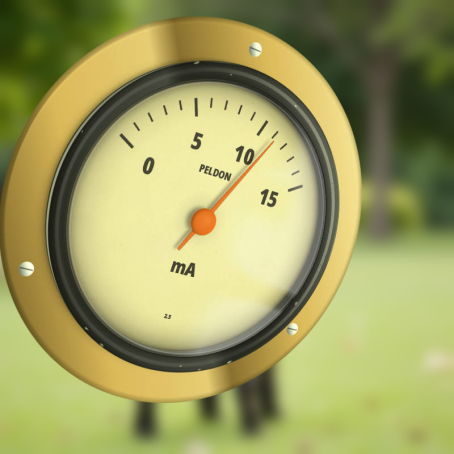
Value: 11 mA
